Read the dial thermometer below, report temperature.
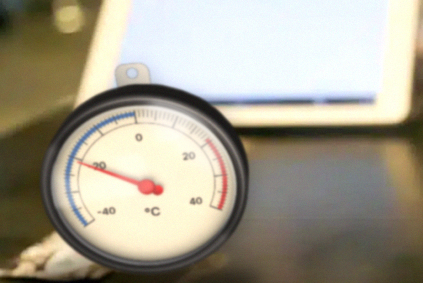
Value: -20 °C
